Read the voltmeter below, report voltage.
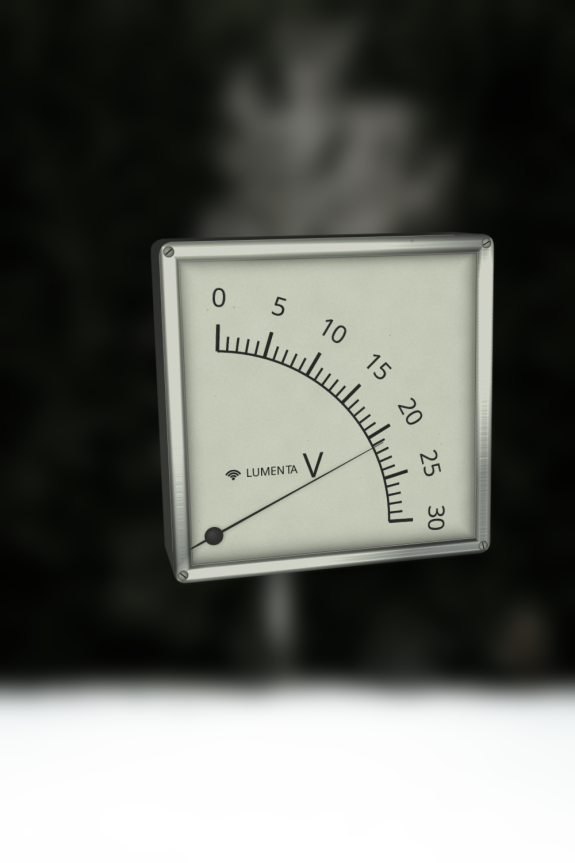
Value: 21 V
